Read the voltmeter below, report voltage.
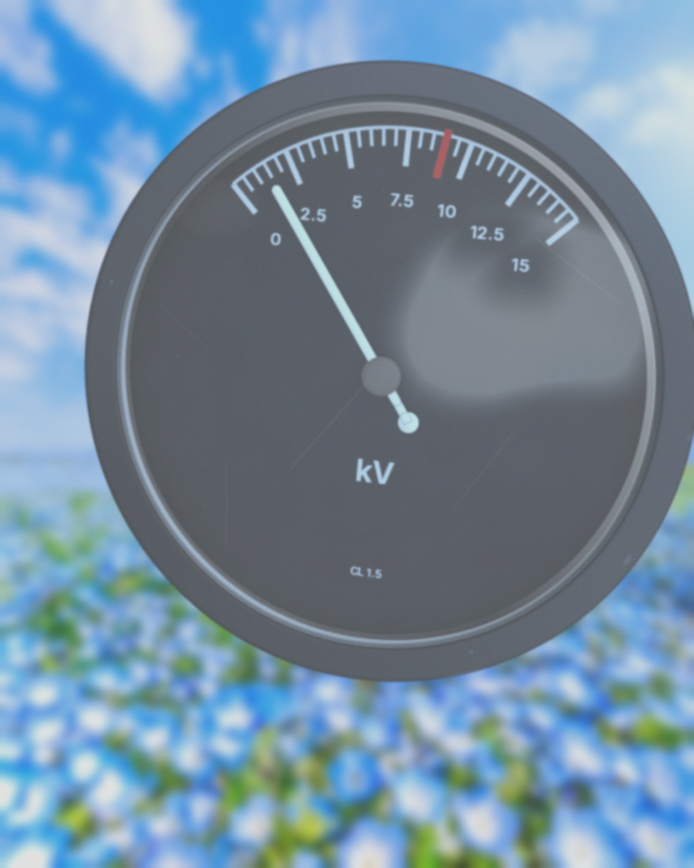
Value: 1.5 kV
